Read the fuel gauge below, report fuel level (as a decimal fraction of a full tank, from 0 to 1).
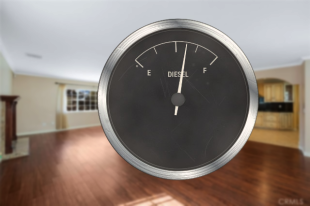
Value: 0.625
